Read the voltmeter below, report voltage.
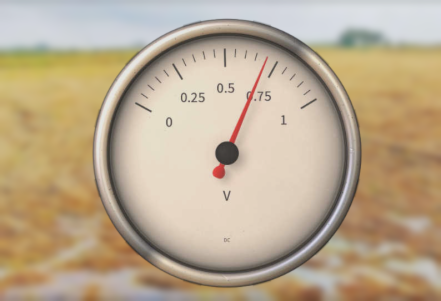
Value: 0.7 V
